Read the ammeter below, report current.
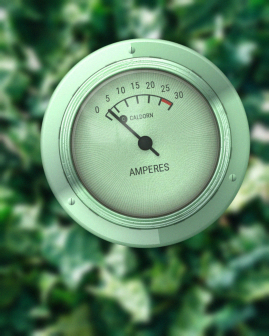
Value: 2.5 A
